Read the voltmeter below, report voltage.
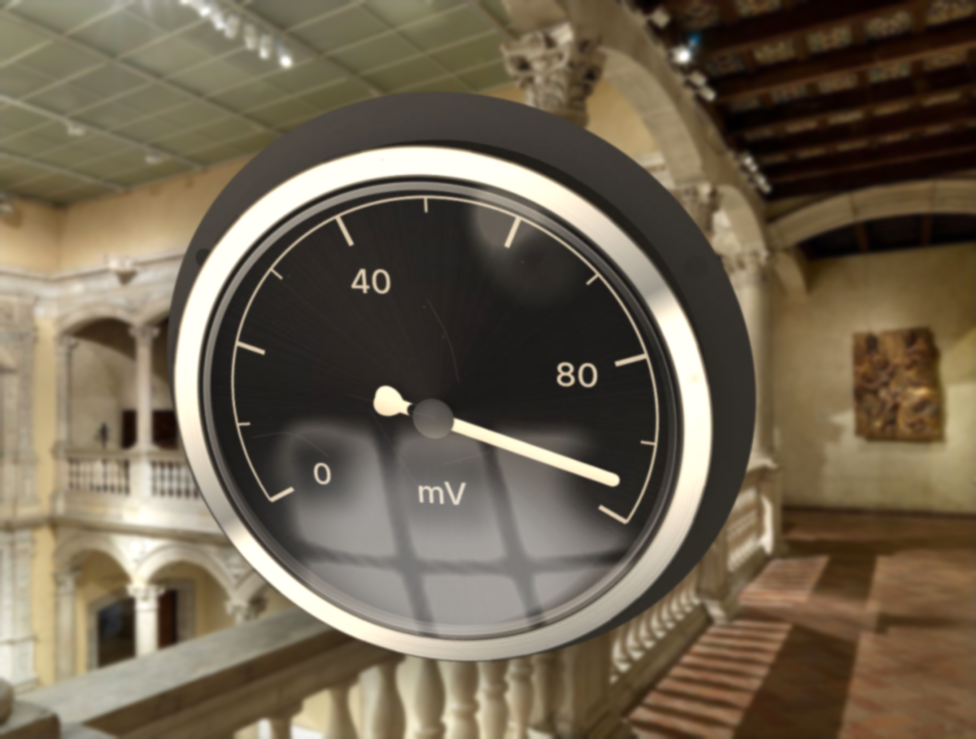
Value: 95 mV
